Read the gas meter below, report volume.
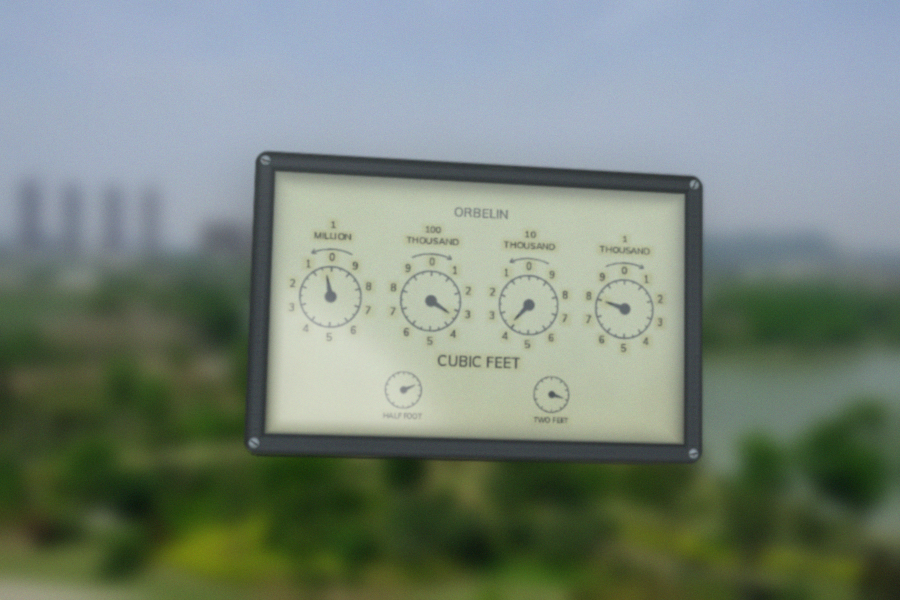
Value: 33800 ft³
